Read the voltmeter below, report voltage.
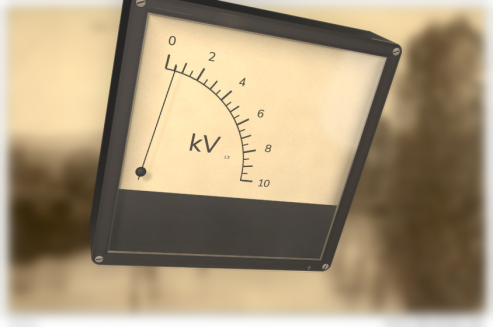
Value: 0.5 kV
